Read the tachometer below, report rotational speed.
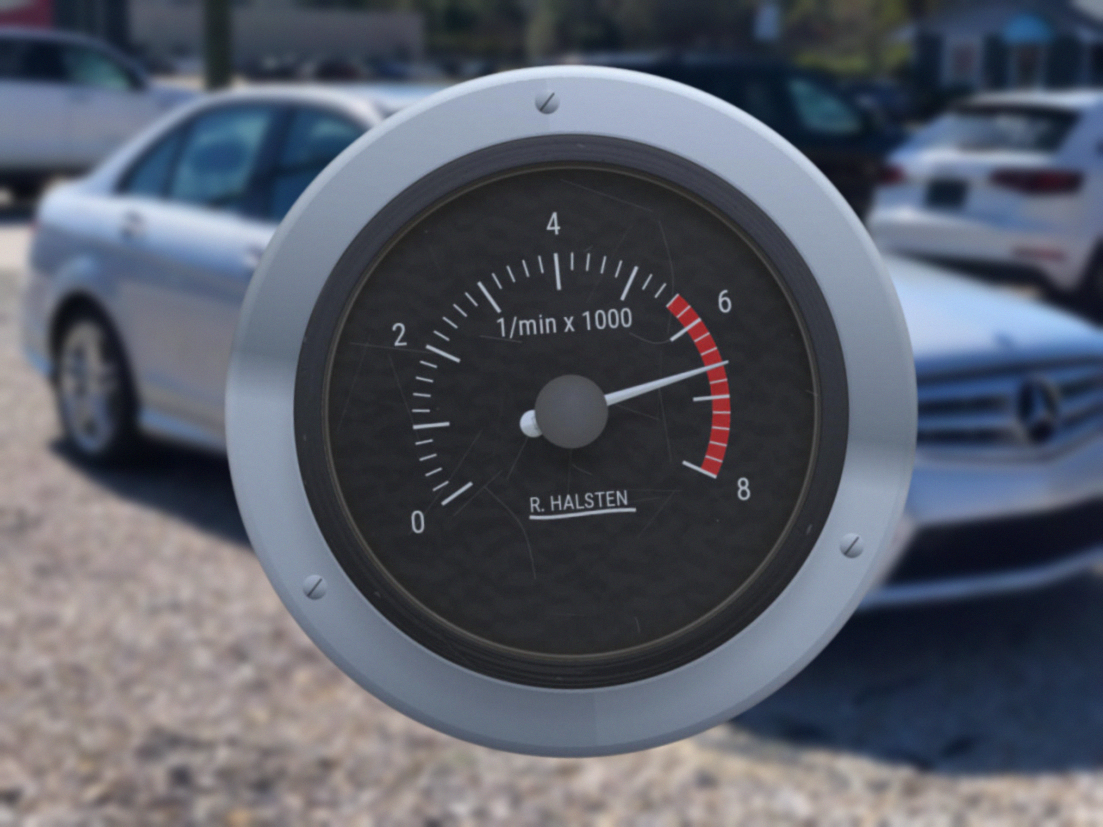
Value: 6600 rpm
